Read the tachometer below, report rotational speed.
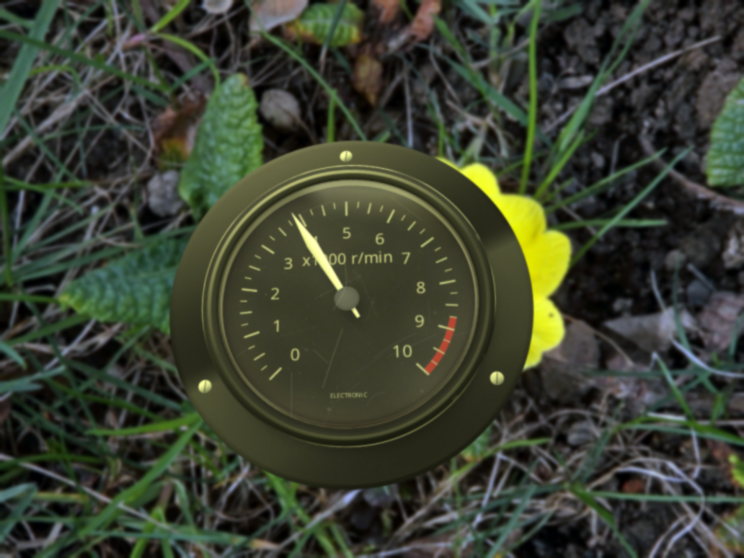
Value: 3875 rpm
